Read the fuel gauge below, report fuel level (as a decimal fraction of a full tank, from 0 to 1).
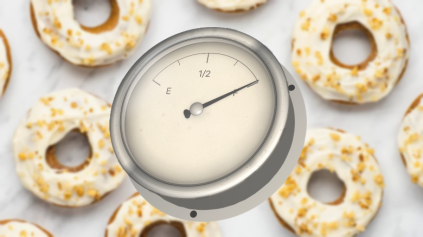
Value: 1
